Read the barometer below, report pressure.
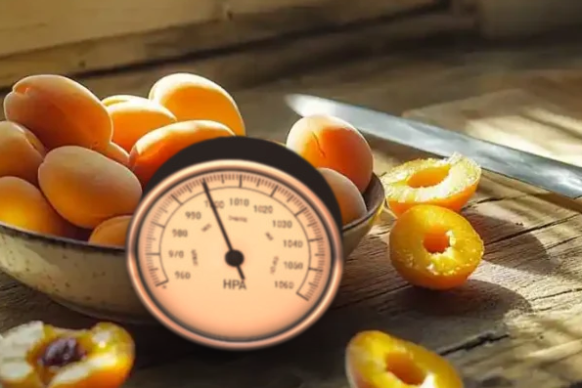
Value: 1000 hPa
